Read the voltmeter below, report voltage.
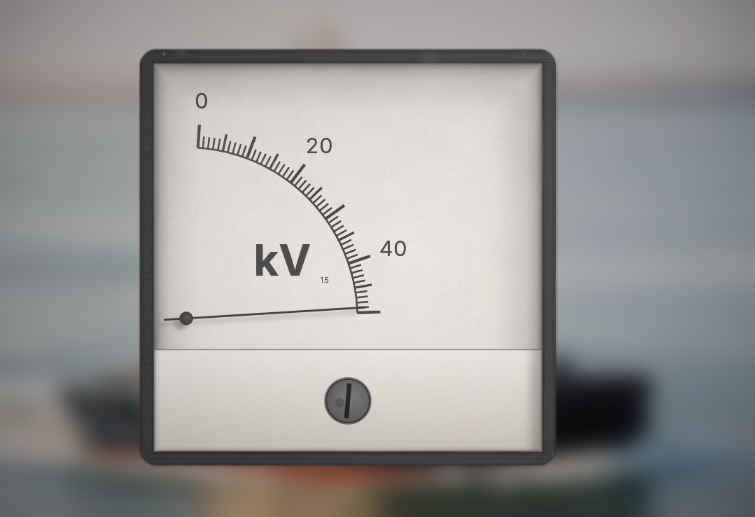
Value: 49 kV
